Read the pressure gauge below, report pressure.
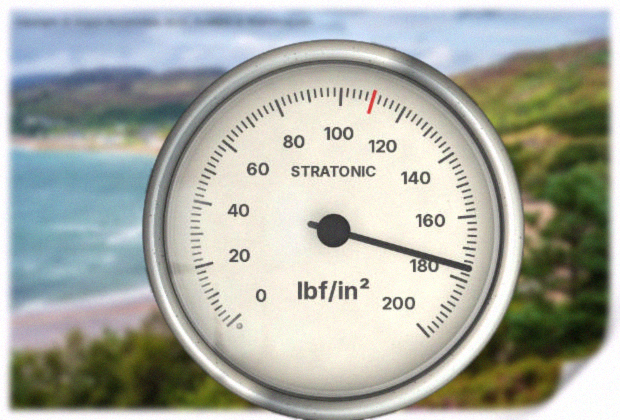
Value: 176 psi
